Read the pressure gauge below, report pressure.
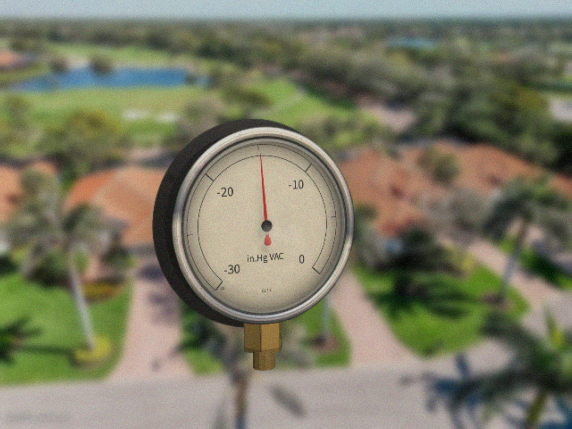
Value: -15 inHg
